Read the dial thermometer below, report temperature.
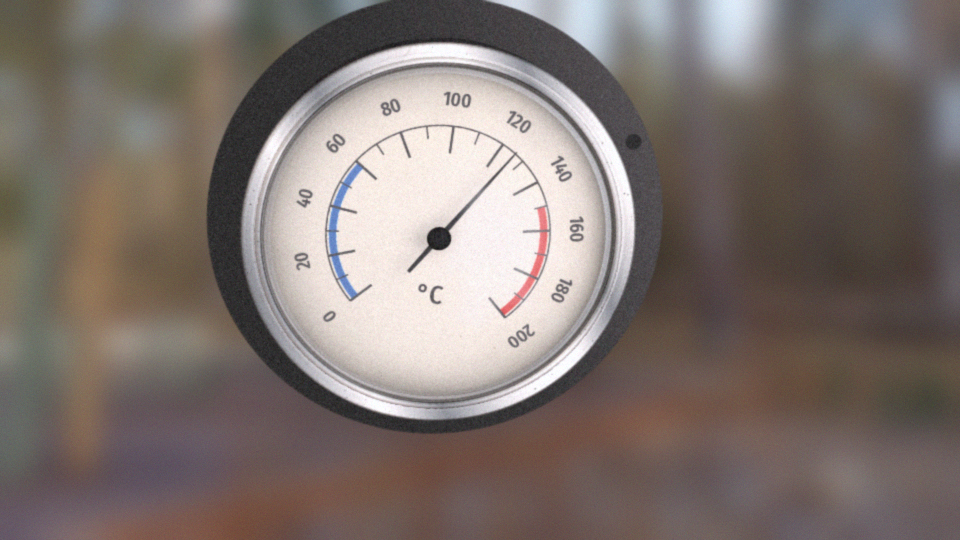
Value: 125 °C
